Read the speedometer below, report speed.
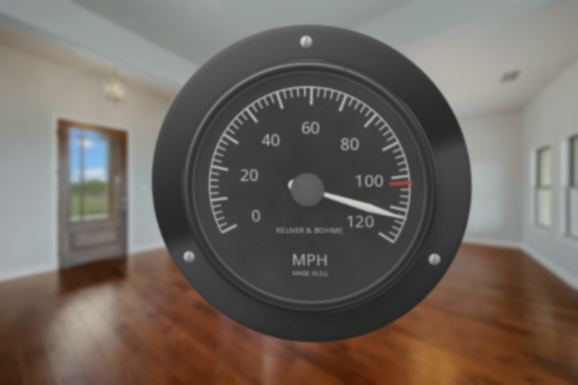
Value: 112 mph
